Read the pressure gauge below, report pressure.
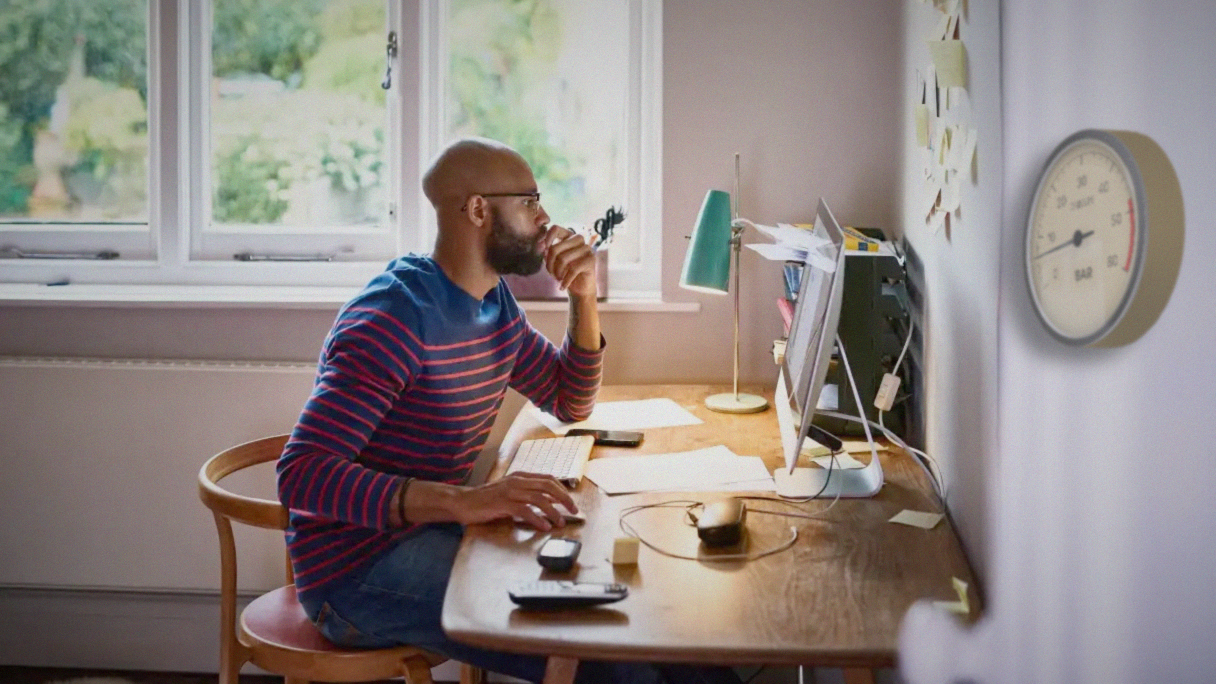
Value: 6 bar
